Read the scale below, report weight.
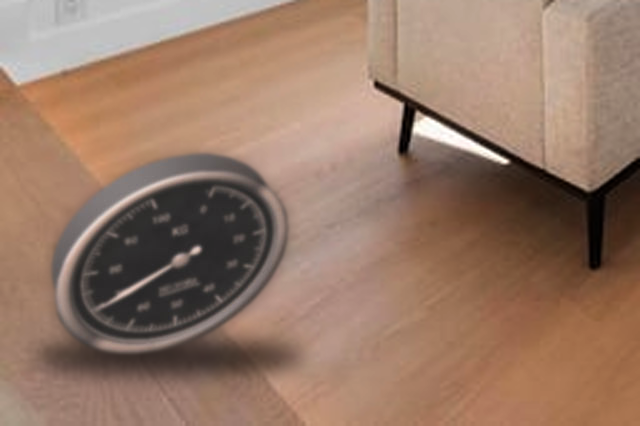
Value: 70 kg
